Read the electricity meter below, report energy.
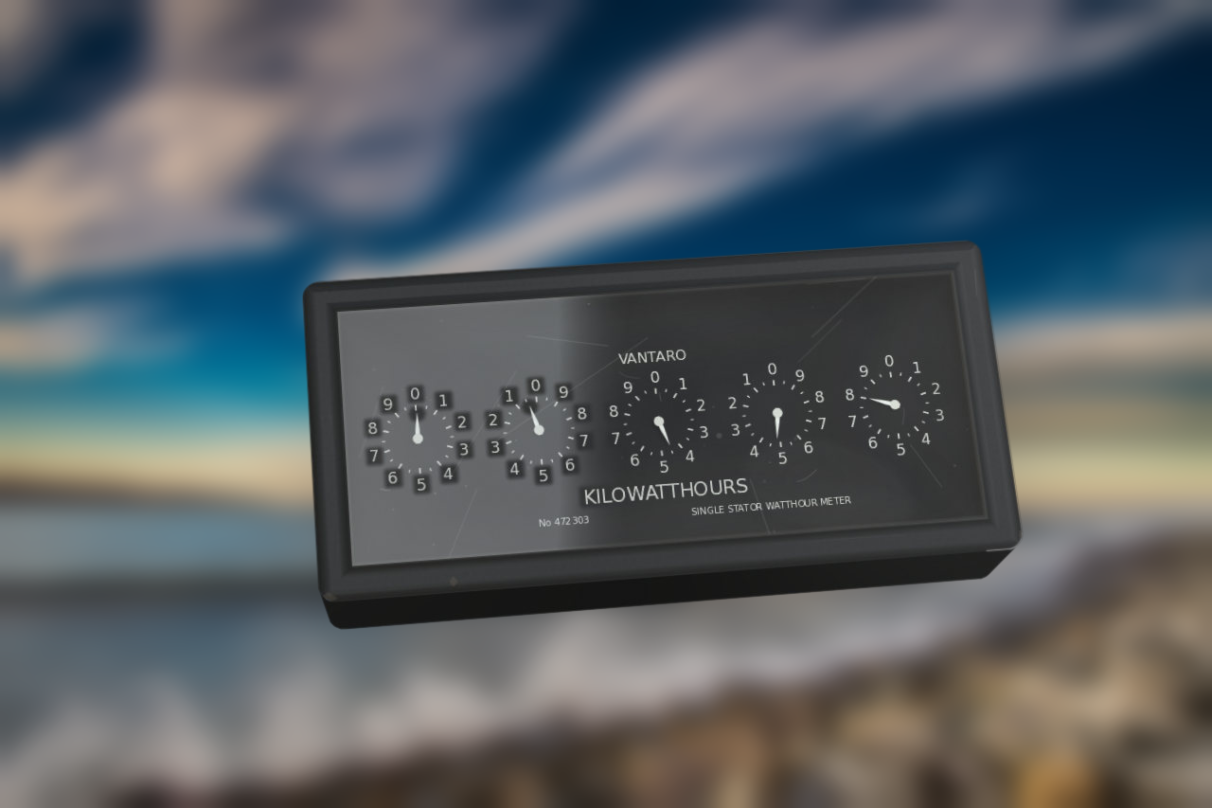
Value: 448 kWh
